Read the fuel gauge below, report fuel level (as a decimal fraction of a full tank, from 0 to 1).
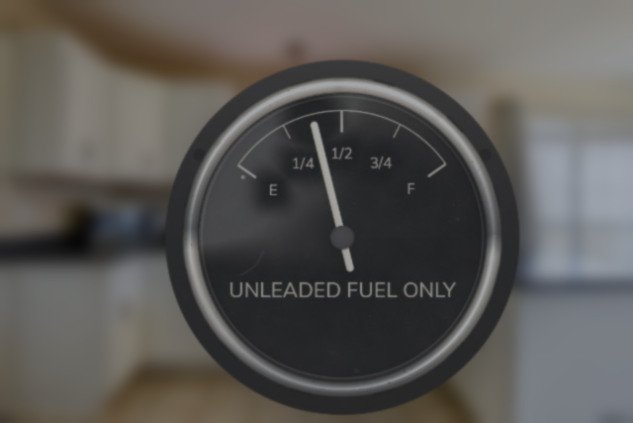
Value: 0.375
